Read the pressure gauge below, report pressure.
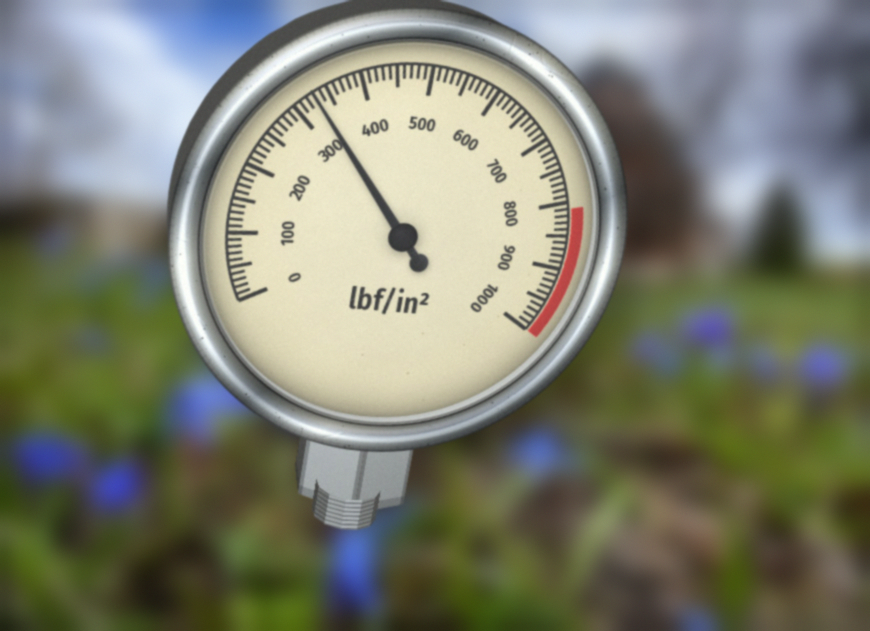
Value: 330 psi
